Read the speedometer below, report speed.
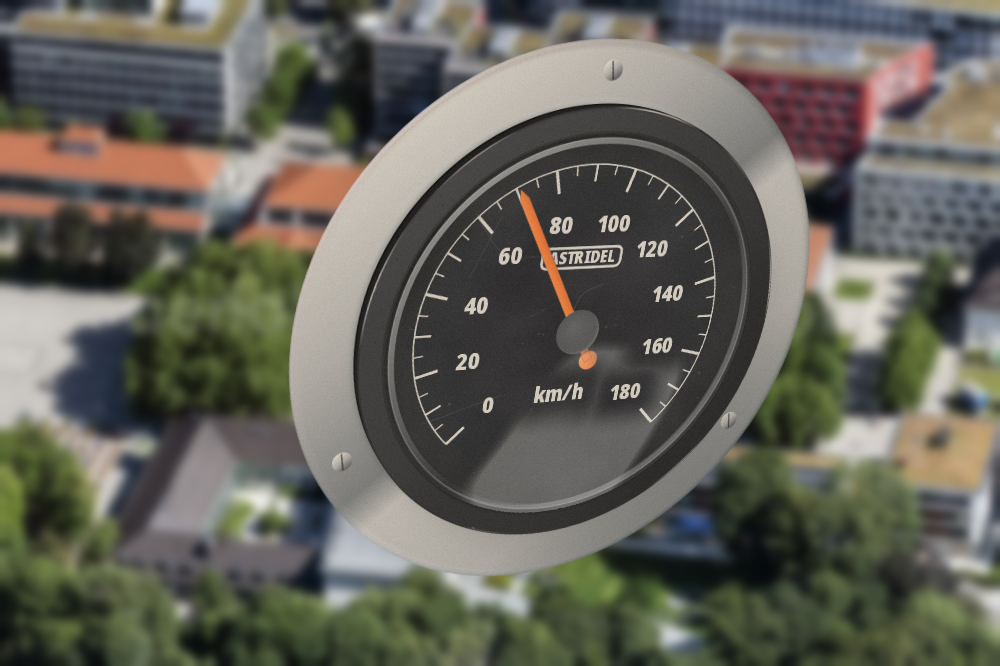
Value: 70 km/h
